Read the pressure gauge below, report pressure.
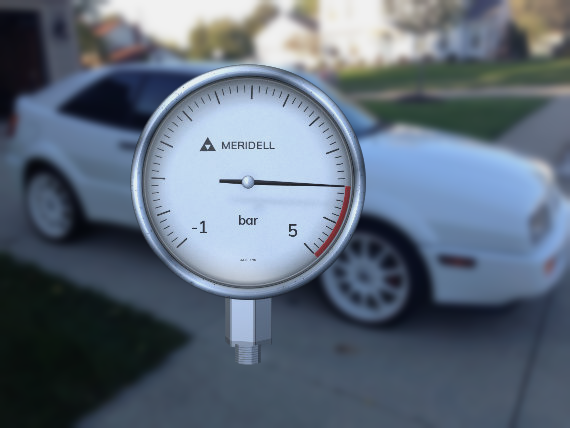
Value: 4 bar
